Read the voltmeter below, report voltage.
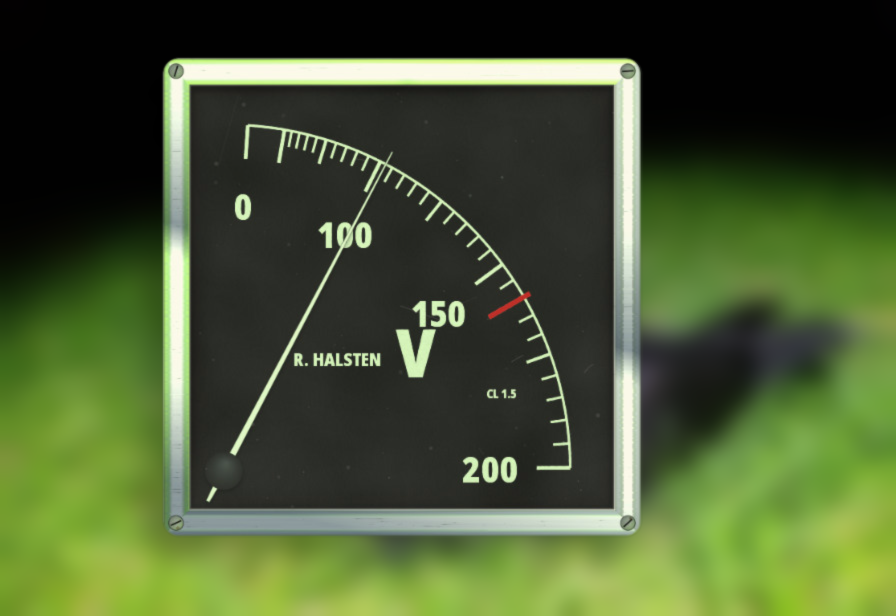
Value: 102.5 V
